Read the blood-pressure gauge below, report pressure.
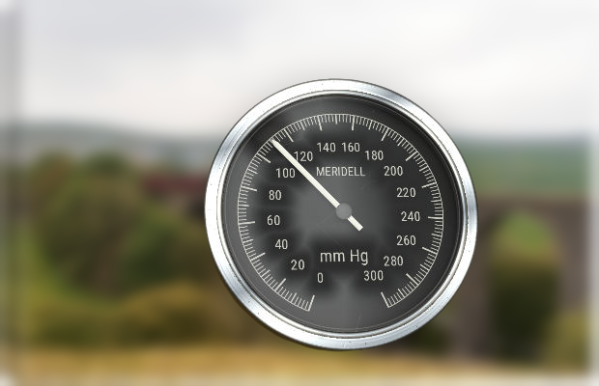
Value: 110 mmHg
